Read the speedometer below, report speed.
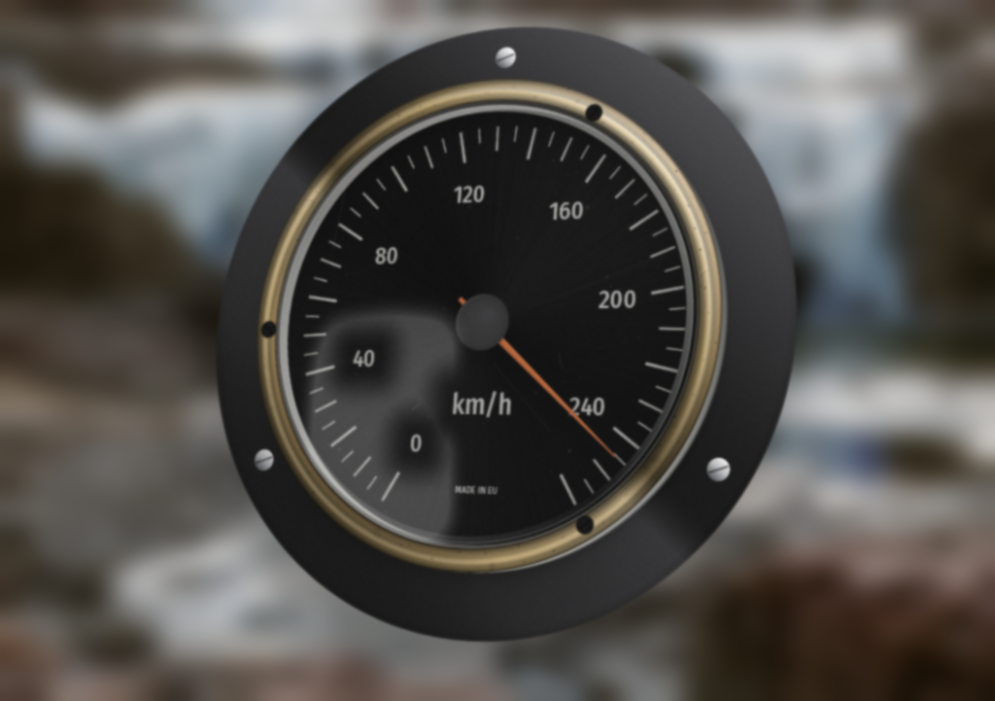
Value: 245 km/h
